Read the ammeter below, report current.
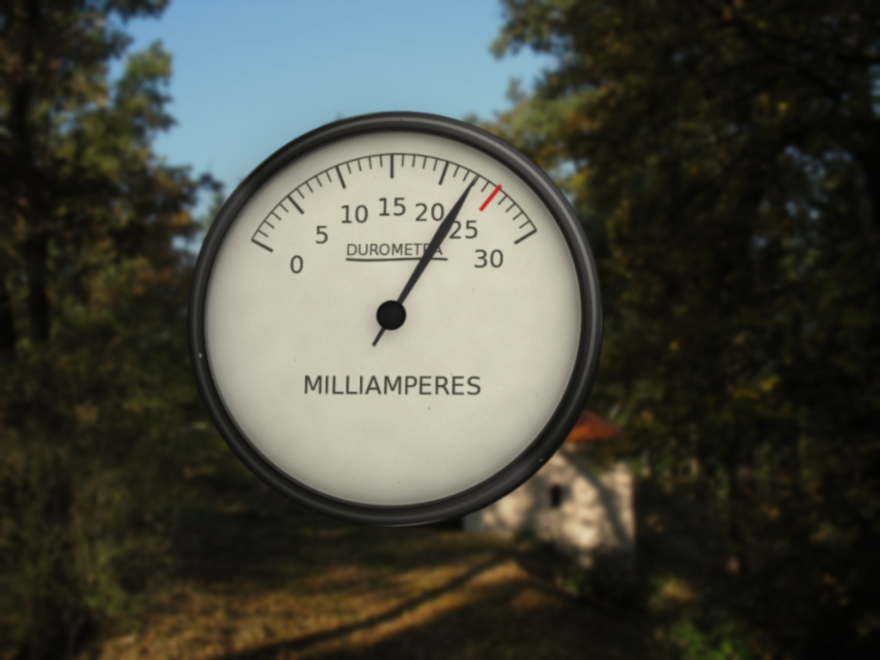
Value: 23 mA
